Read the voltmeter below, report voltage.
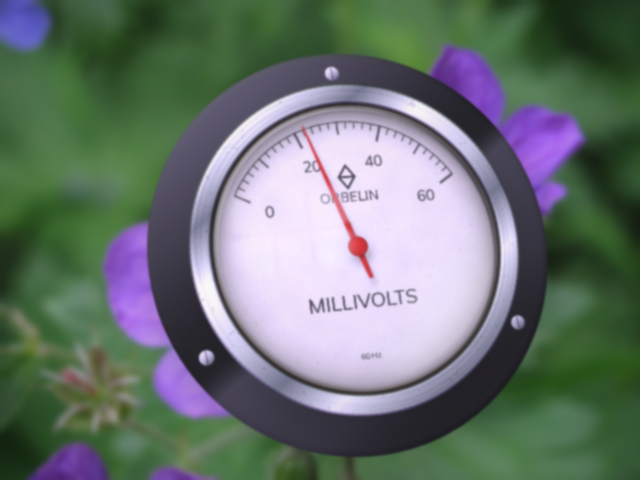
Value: 22 mV
